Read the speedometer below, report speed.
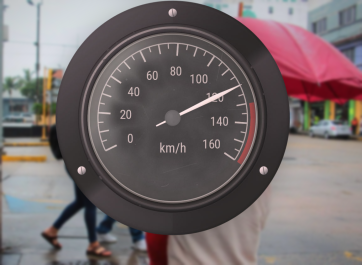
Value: 120 km/h
